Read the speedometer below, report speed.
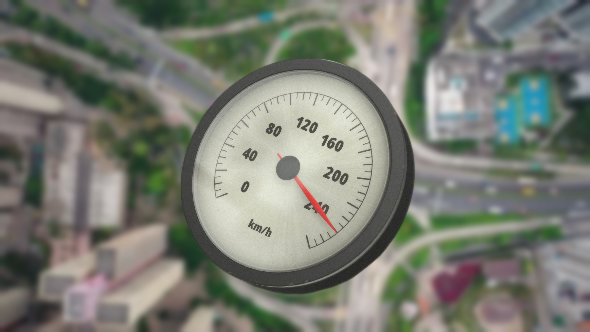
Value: 240 km/h
